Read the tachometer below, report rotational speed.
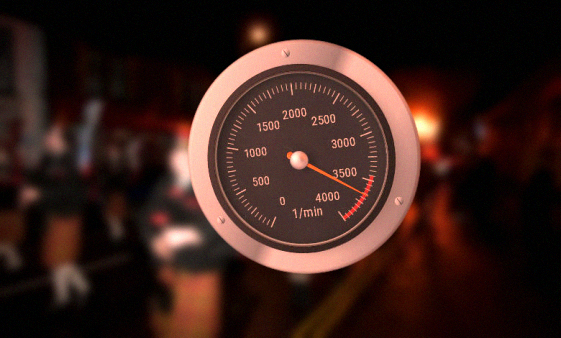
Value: 3650 rpm
